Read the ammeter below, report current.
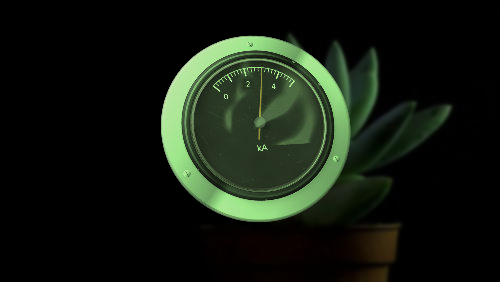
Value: 3 kA
